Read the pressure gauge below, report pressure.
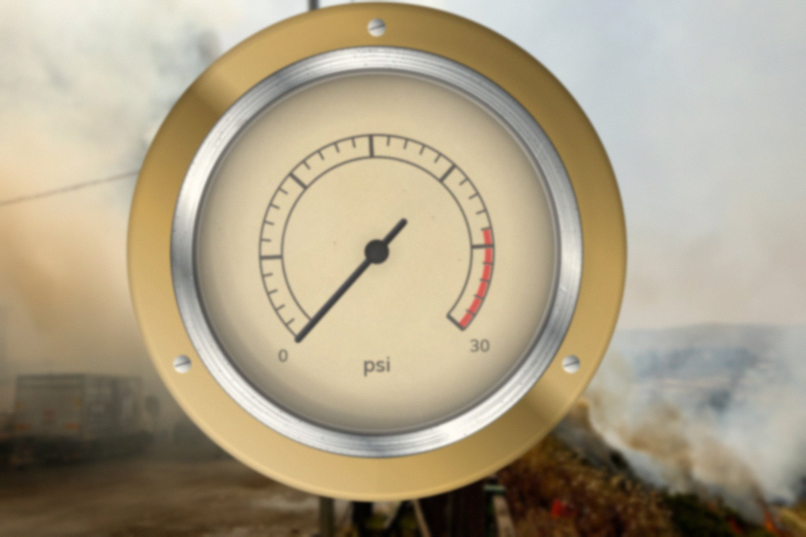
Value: 0 psi
